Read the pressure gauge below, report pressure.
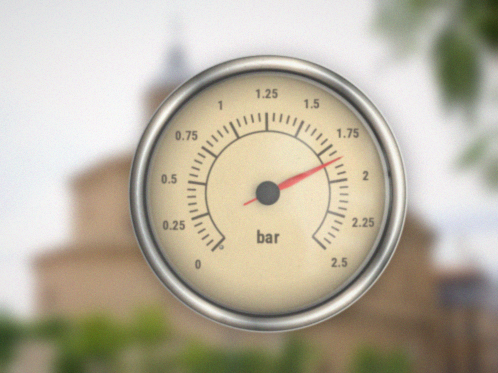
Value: 1.85 bar
